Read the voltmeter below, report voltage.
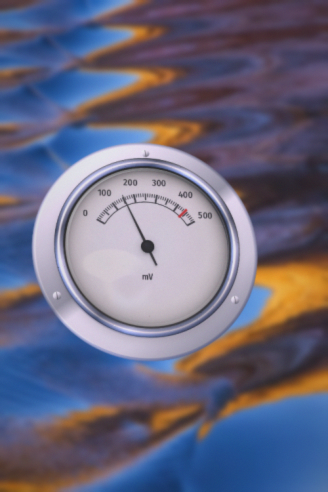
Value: 150 mV
